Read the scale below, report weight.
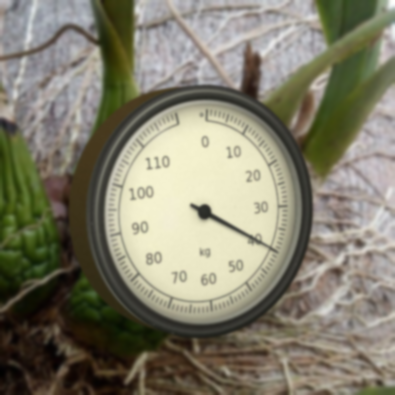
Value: 40 kg
